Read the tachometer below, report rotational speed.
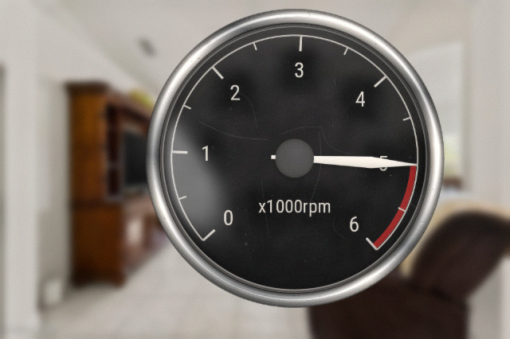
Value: 5000 rpm
